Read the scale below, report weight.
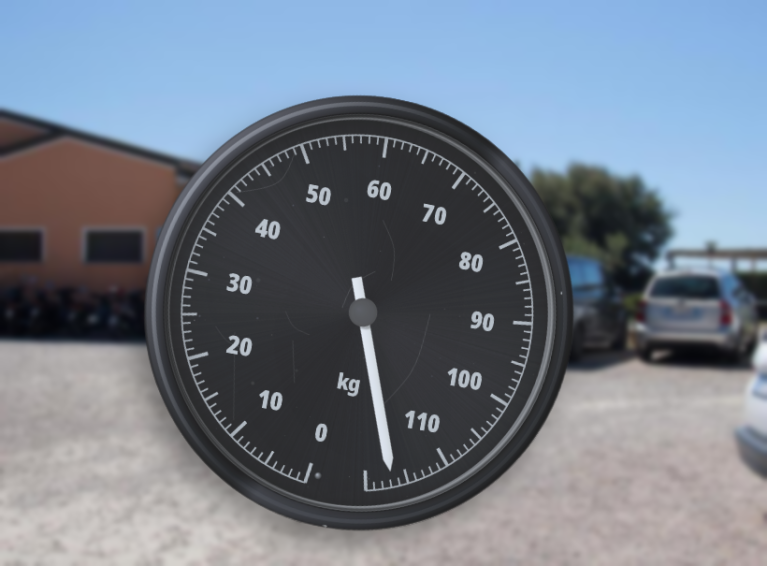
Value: 117 kg
